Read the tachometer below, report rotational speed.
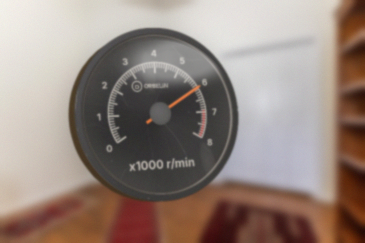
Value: 6000 rpm
